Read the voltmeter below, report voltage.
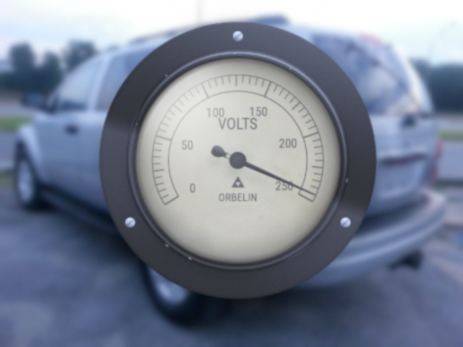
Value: 245 V
